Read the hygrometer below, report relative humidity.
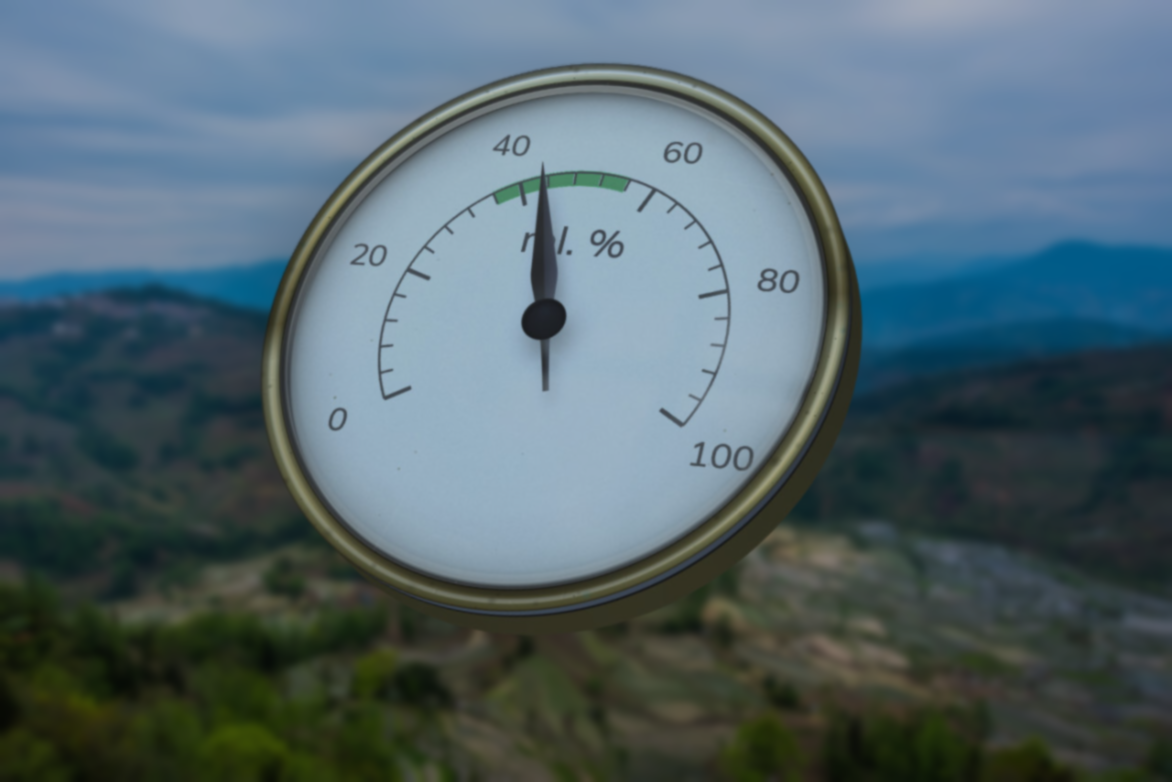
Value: 44 %
